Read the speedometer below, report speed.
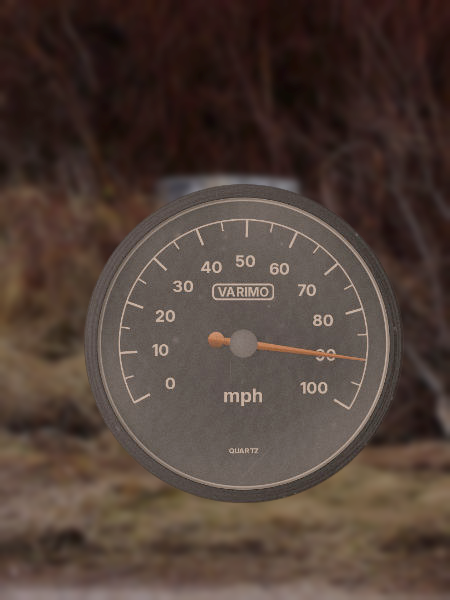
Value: 90 mph
